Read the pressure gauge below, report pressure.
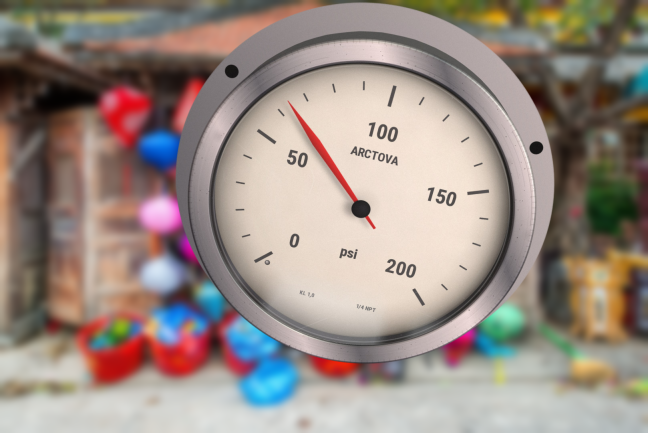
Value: 65 psi
